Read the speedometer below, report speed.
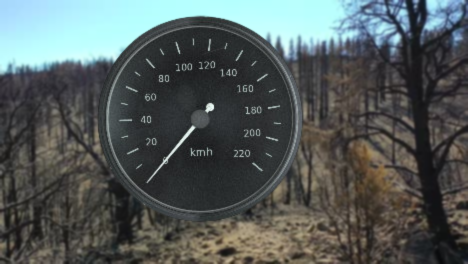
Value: 0 km/h
